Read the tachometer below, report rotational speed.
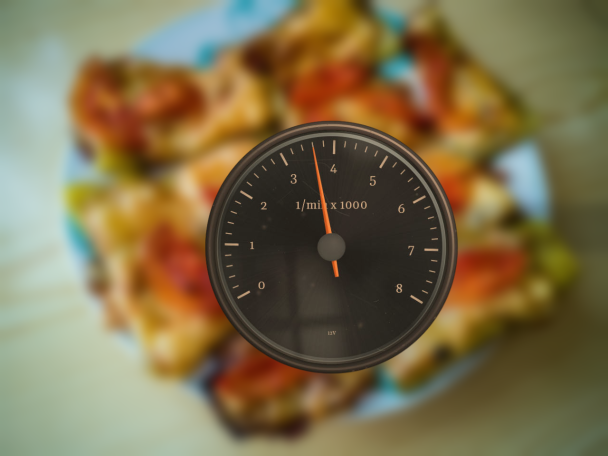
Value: 3600 rpm
